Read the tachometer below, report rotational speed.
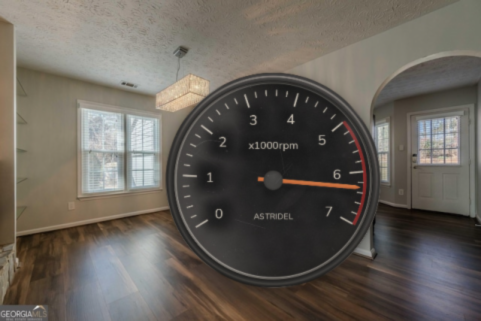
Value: 6300 rpm
